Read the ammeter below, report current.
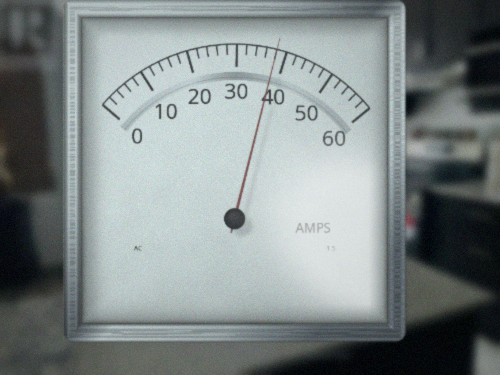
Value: 38 A
